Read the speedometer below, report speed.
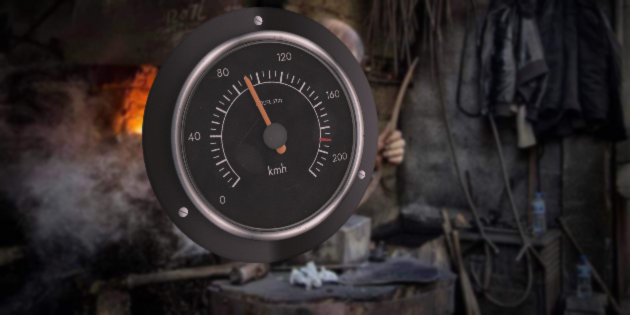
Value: 90 km/h
